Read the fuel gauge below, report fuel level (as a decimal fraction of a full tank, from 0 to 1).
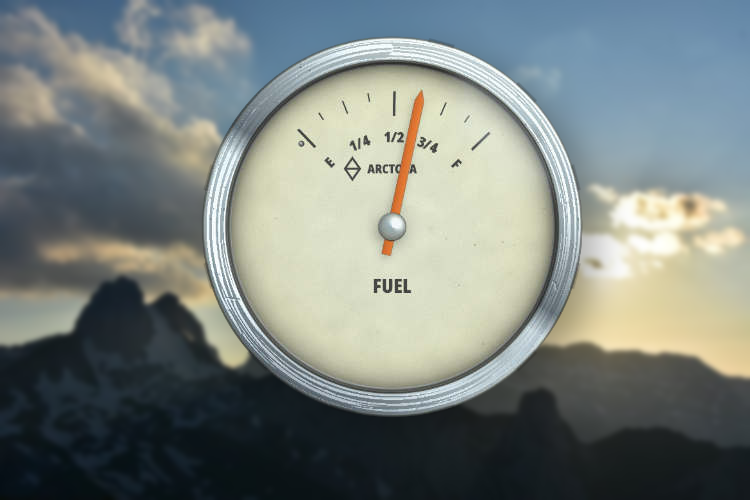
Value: 0.625
